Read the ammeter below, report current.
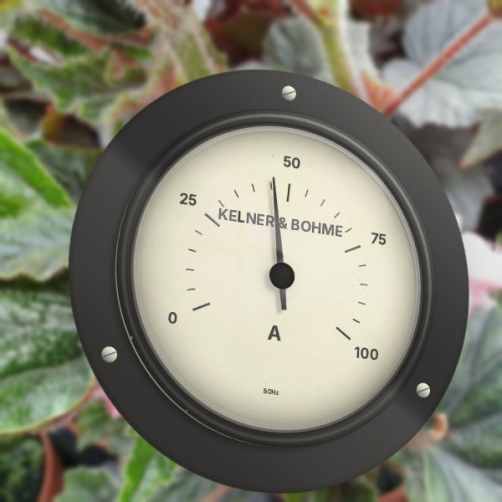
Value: 45 A
